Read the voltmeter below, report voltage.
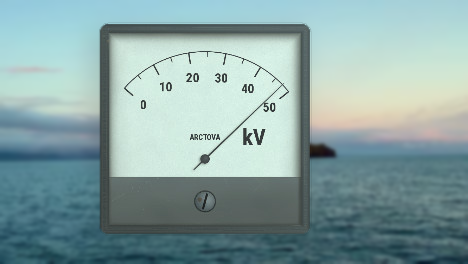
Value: 47.5 kV
